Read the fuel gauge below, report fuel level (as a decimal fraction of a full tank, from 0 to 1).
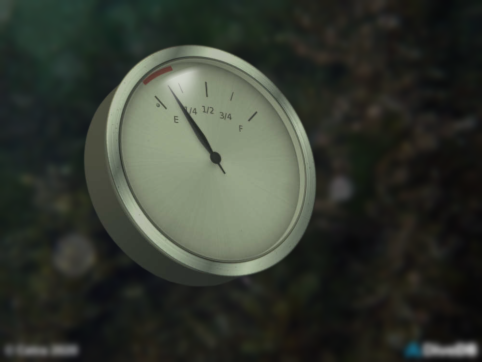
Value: 0.125
